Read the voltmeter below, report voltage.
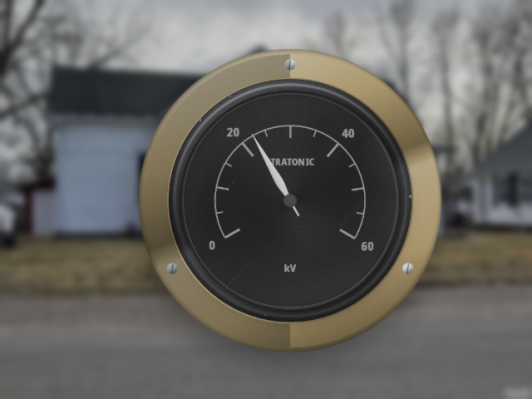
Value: 22.5 kV
